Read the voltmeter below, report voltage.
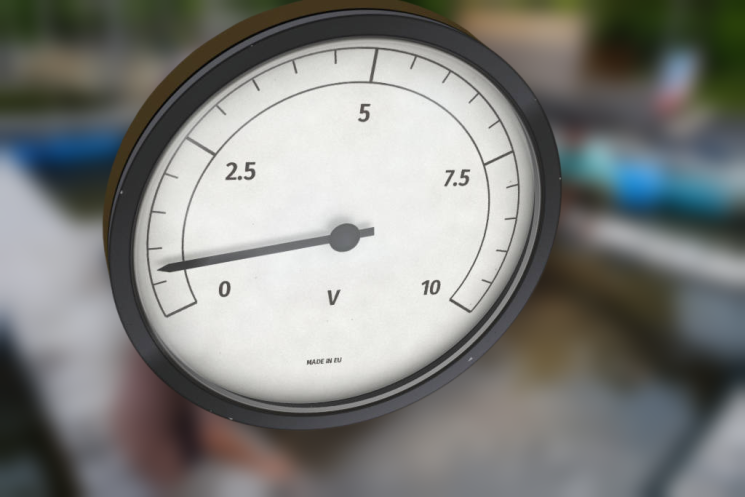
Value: 0.75 V
